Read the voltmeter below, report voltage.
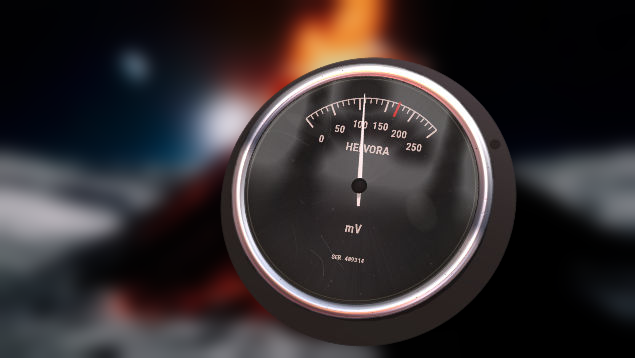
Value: 110 mV
